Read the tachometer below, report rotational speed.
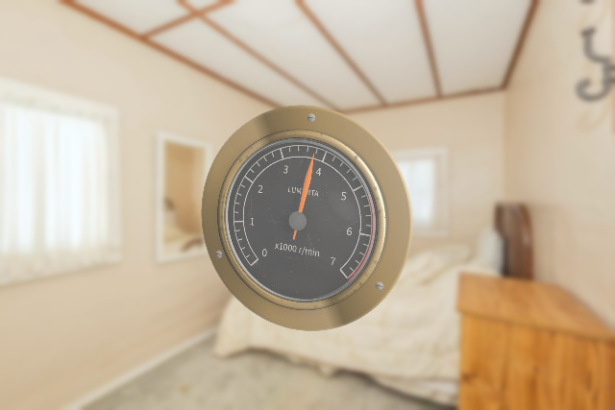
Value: 3800 rpm
